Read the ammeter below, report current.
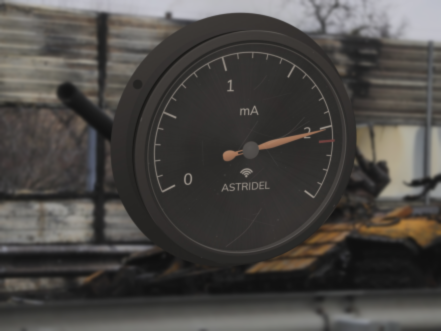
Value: 2 mA
